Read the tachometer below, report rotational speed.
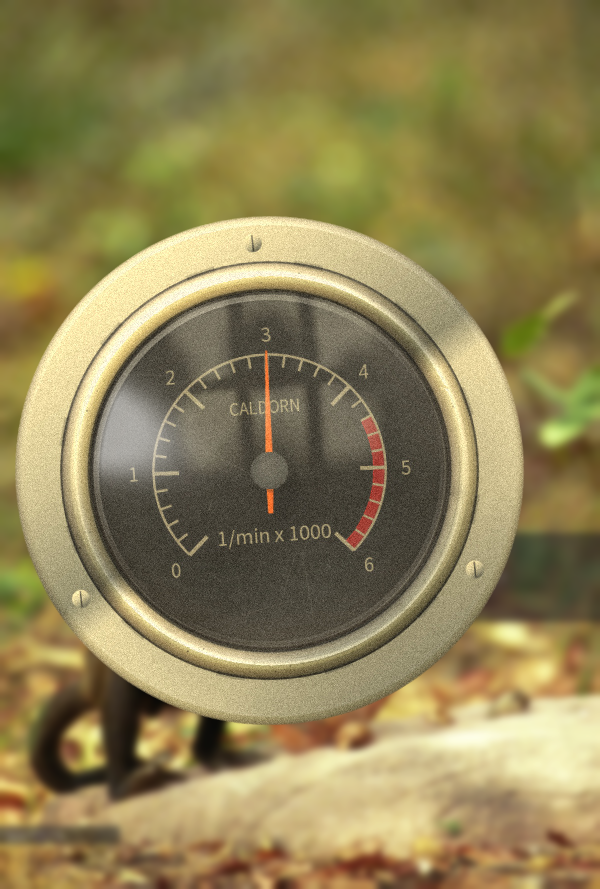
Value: 3000 rpm
